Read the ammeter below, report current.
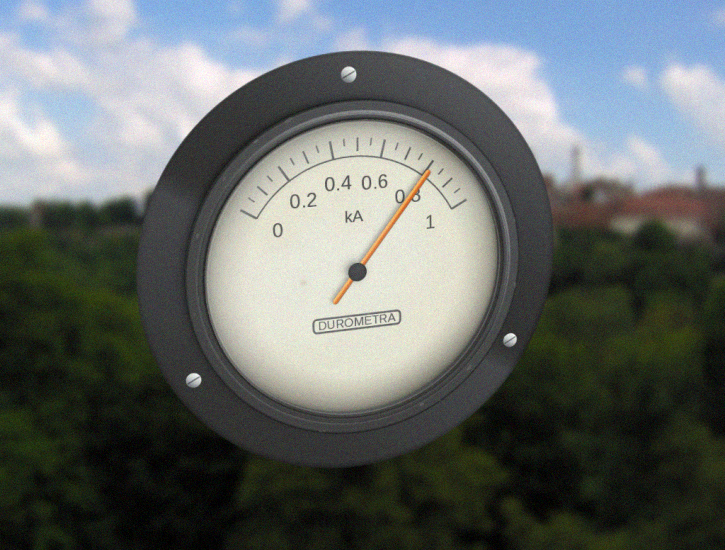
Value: 0.8 kA
